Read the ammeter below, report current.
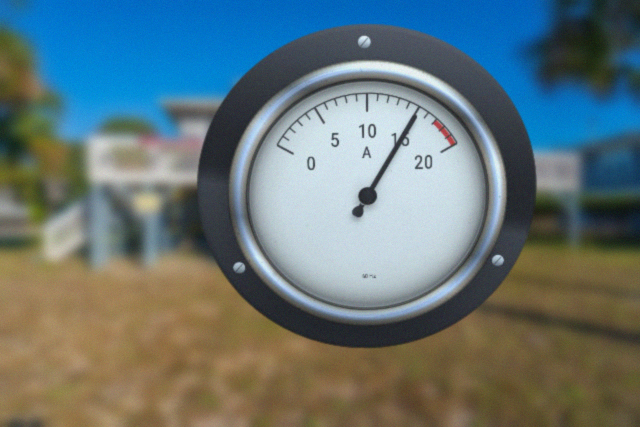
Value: 15 A
